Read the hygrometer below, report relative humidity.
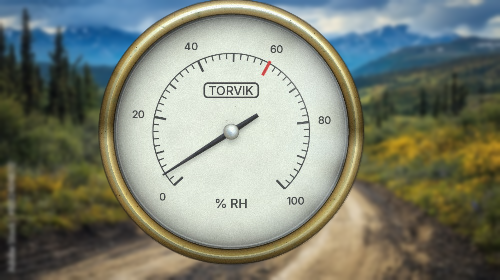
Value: 4 %
